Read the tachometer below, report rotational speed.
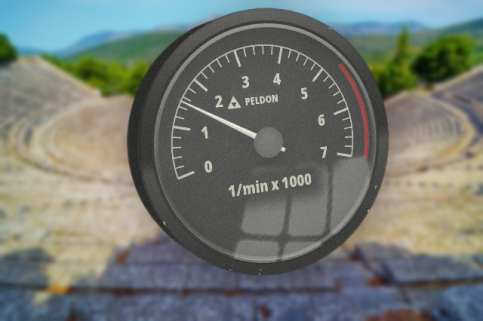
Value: 1500 rpm
